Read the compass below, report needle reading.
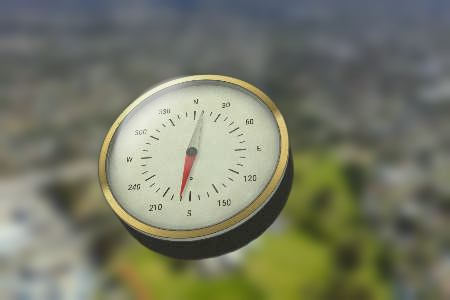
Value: 190 °
